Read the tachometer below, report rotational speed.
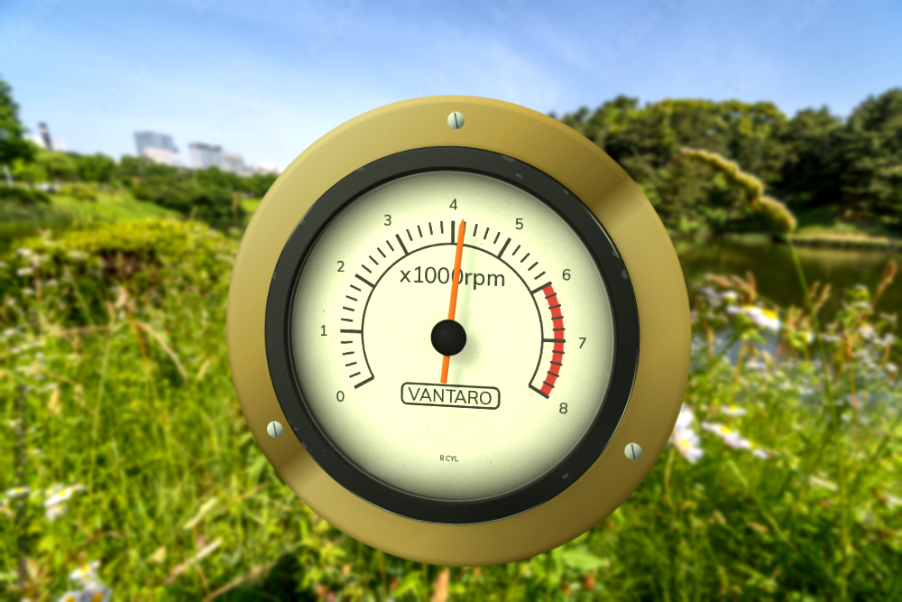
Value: 4200 rpm
